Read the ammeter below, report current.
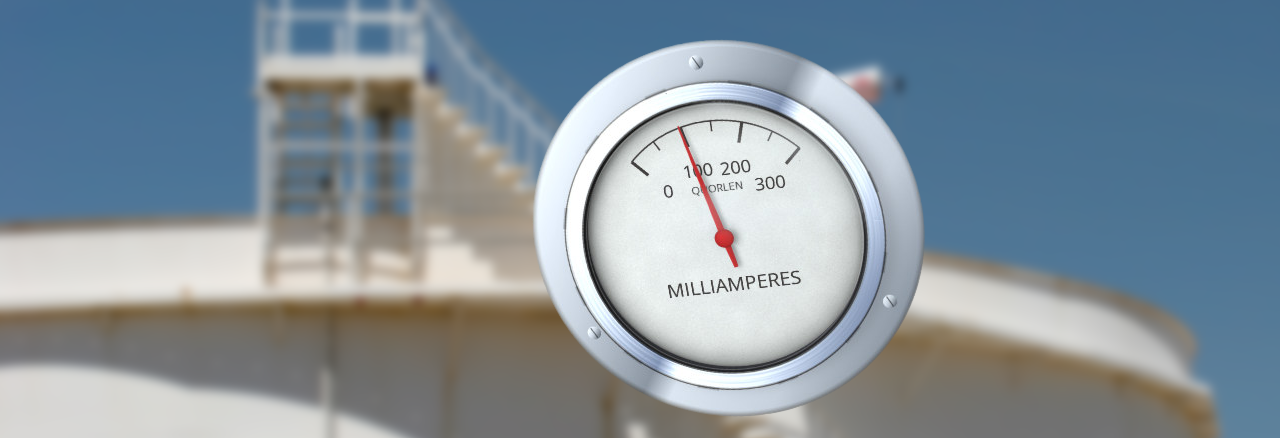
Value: 100 mA
